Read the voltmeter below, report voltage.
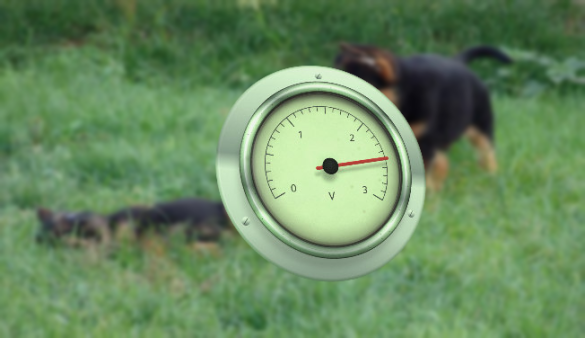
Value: 2.5 V
